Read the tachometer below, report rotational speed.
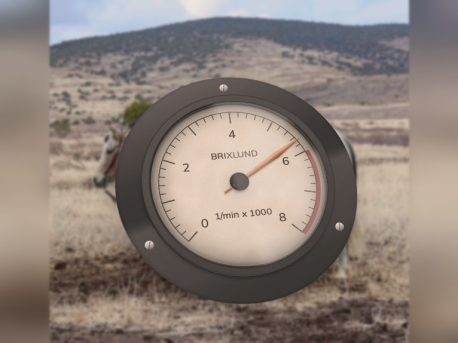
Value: 5700 rpm
